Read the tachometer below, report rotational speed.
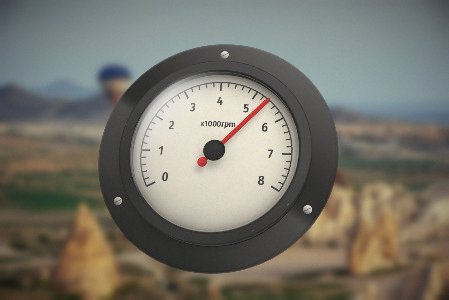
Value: 5400 rpm
